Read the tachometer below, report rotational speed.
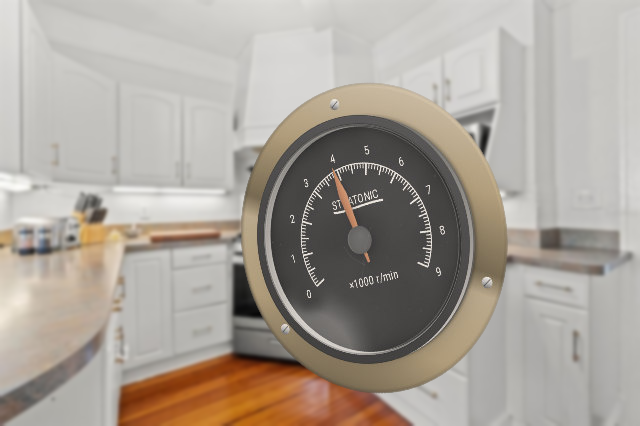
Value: 4000 rpm
